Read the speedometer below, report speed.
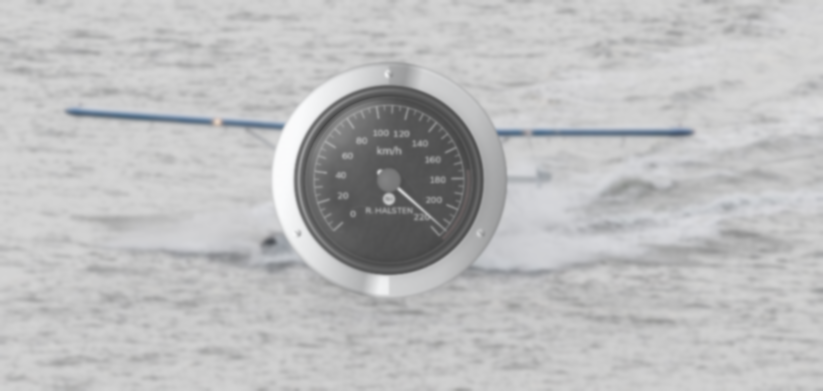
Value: 215 km/h
